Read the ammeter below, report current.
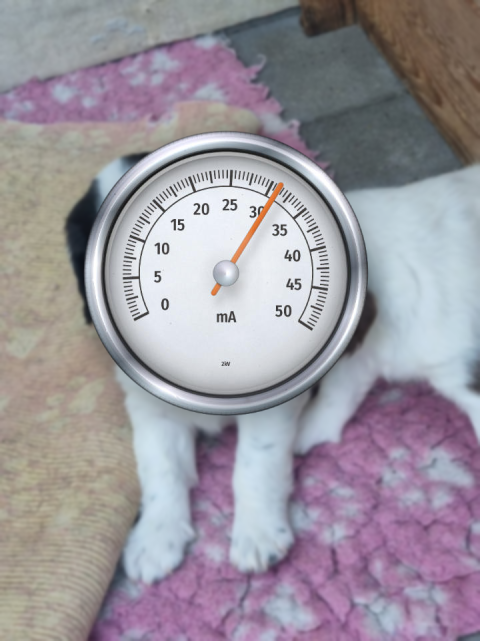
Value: 31 mA
